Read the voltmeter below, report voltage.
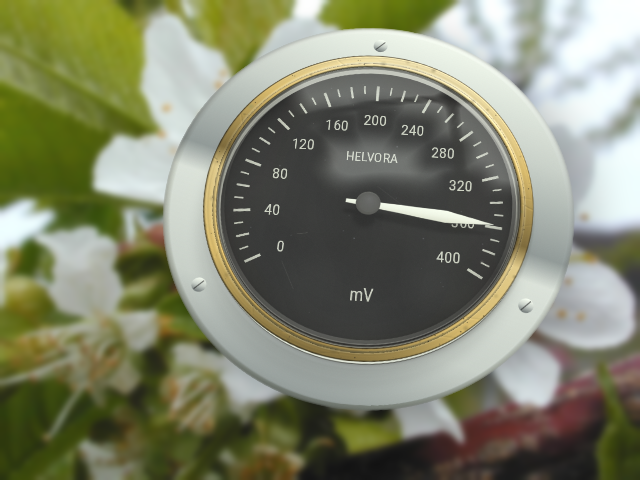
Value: 360 mV
